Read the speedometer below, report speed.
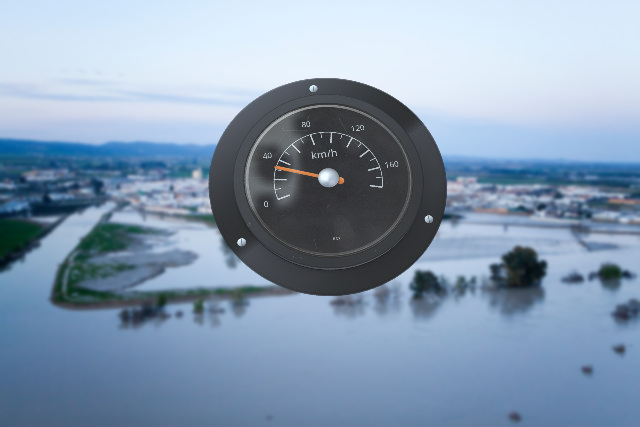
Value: 30 km/h
